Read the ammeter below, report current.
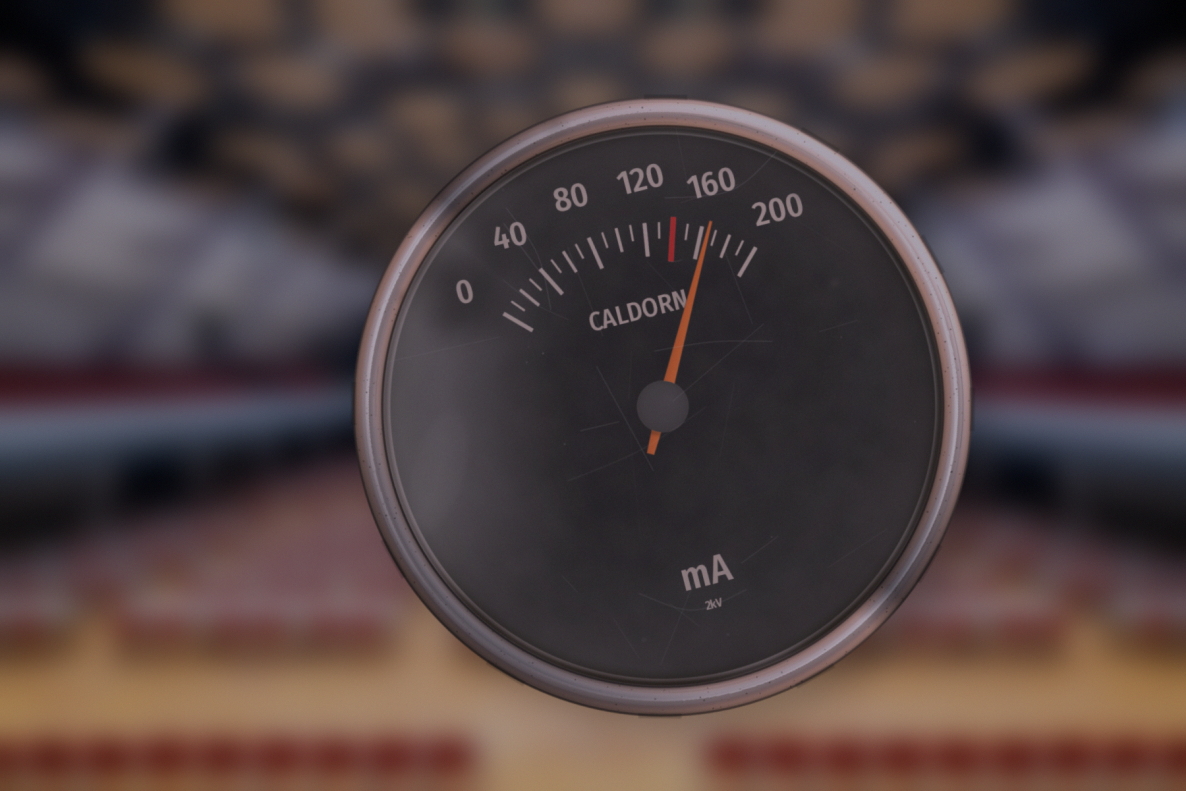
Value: 165 mA
